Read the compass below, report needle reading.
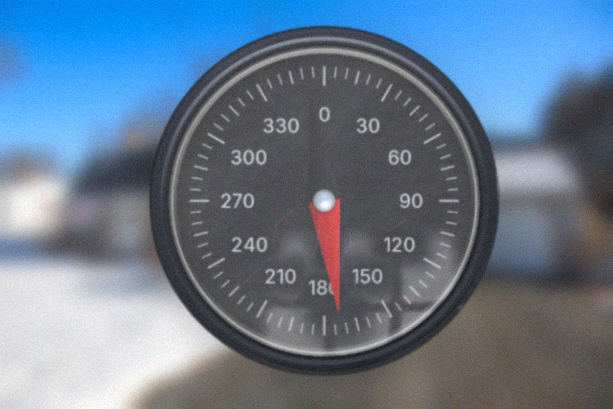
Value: 172.5 °
